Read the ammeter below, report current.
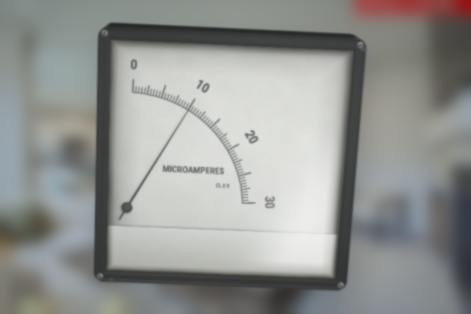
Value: 10 µA
